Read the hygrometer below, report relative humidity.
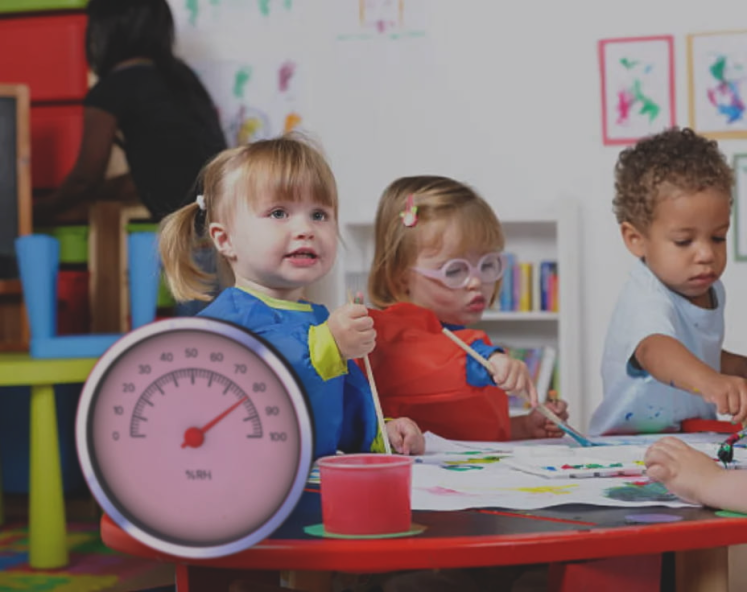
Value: 80 %
